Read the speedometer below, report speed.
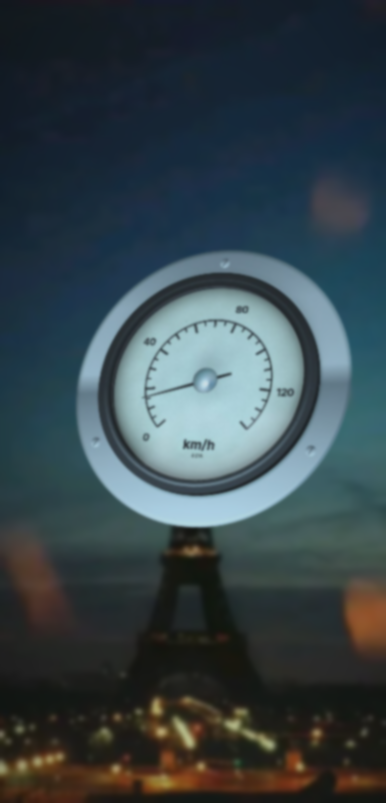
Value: 15 km/h
